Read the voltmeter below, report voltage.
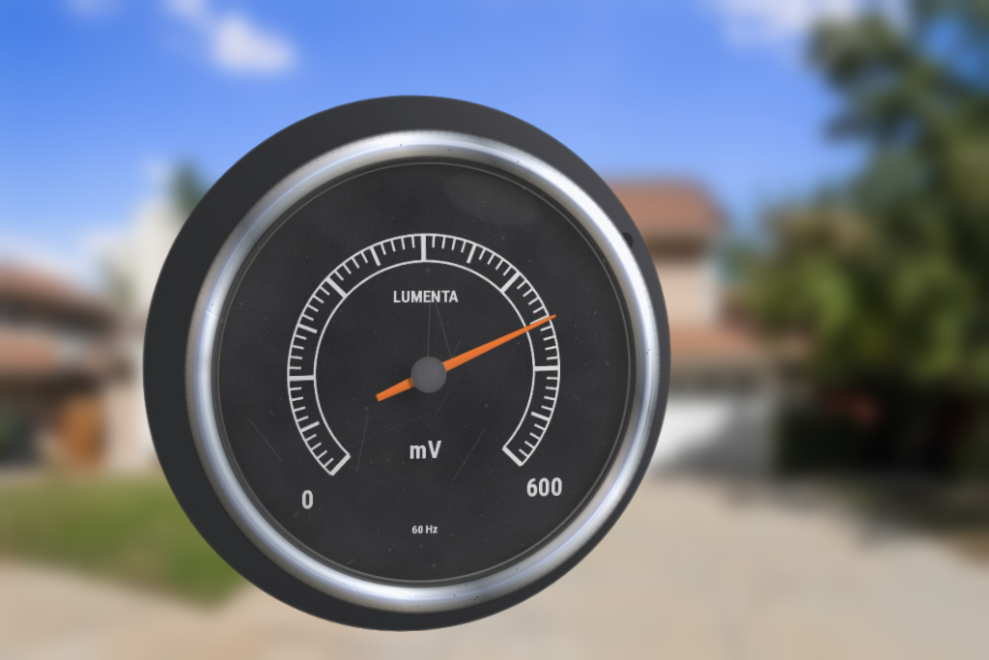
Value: 450 mV
